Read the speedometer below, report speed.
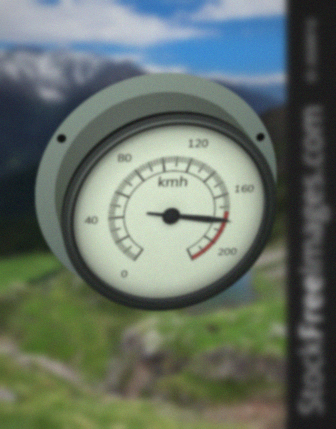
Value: 180 km/h
